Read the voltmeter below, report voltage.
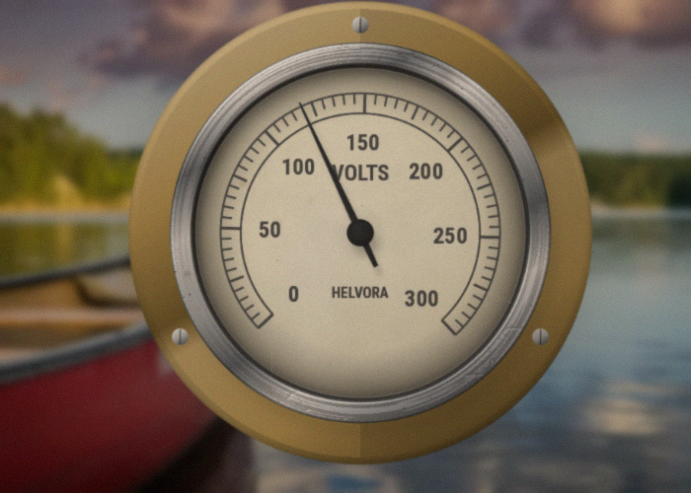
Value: 120 V
